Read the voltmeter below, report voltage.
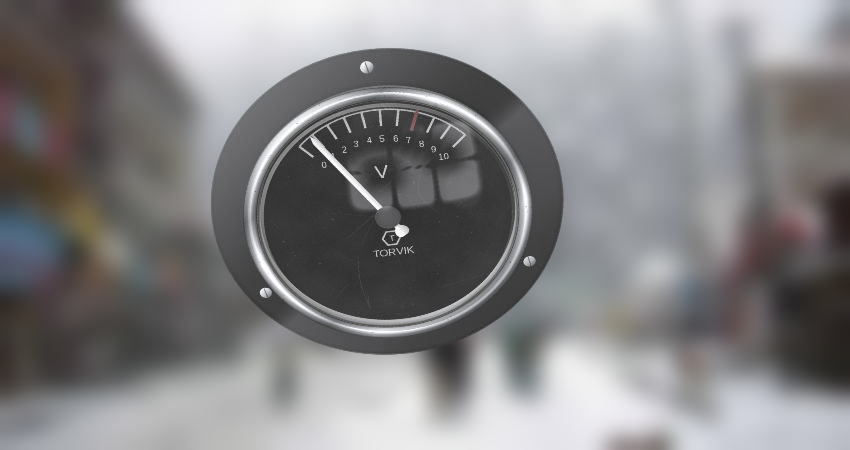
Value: 1 V
